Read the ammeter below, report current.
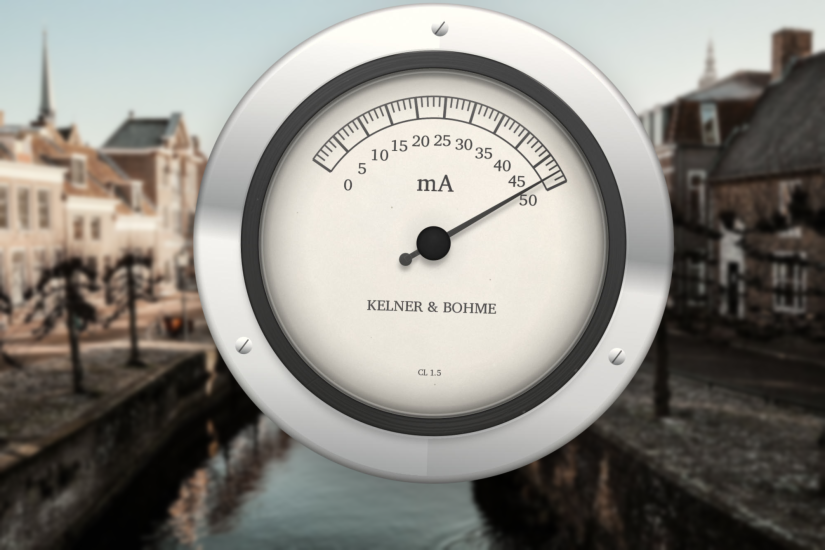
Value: 48 mA
